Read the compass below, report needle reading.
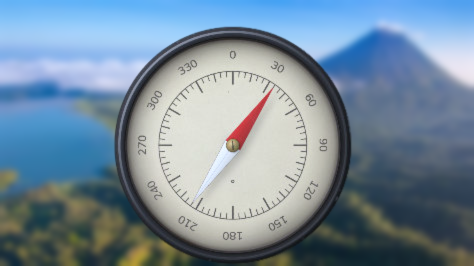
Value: 35 °
